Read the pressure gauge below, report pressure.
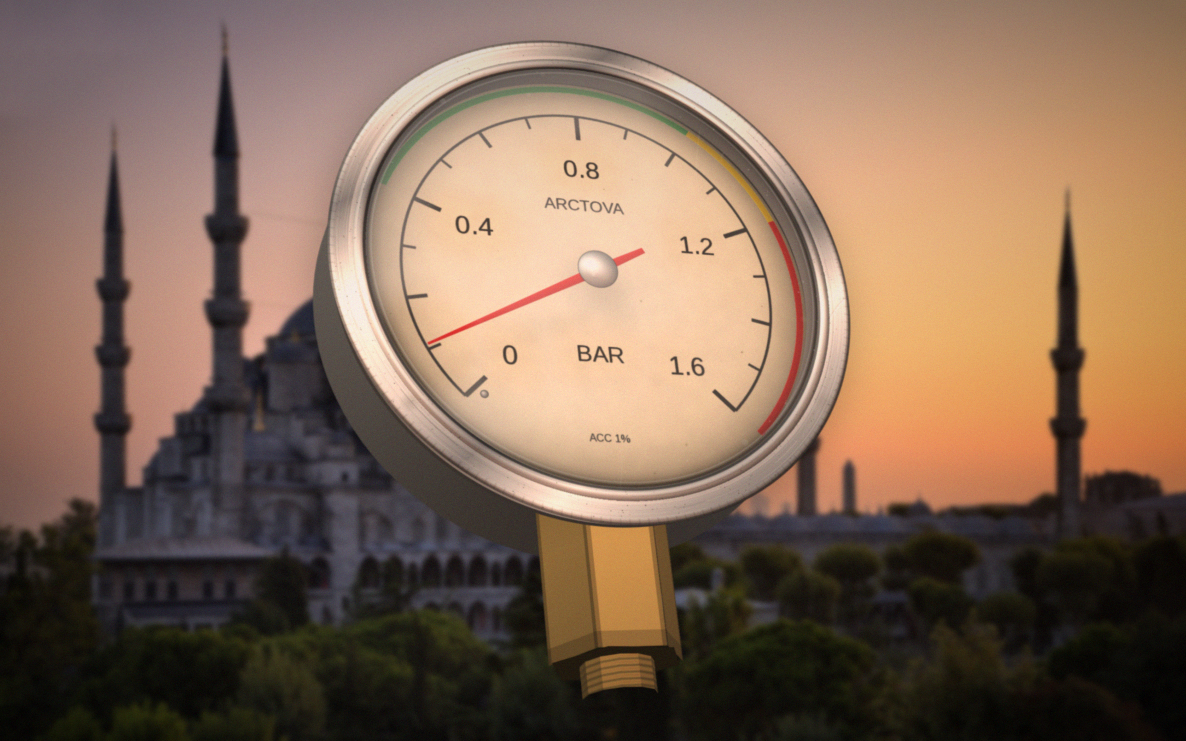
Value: 0.1 bar
